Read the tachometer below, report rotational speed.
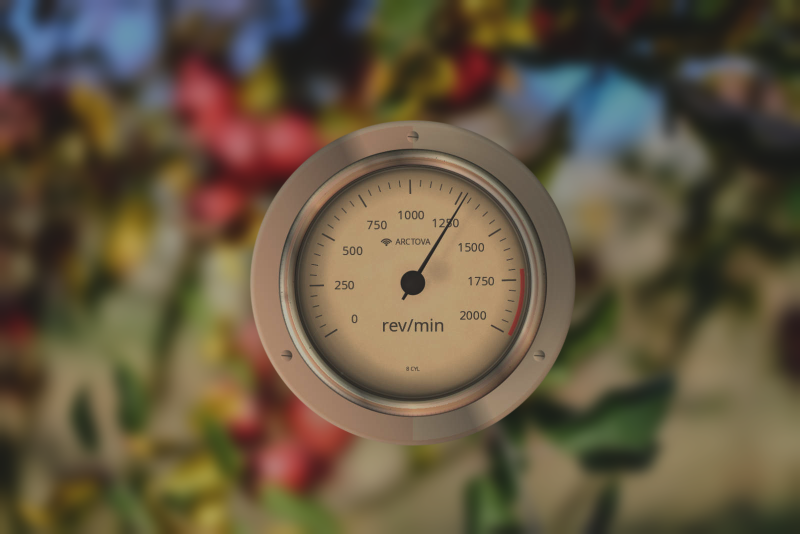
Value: 1275 rpm
